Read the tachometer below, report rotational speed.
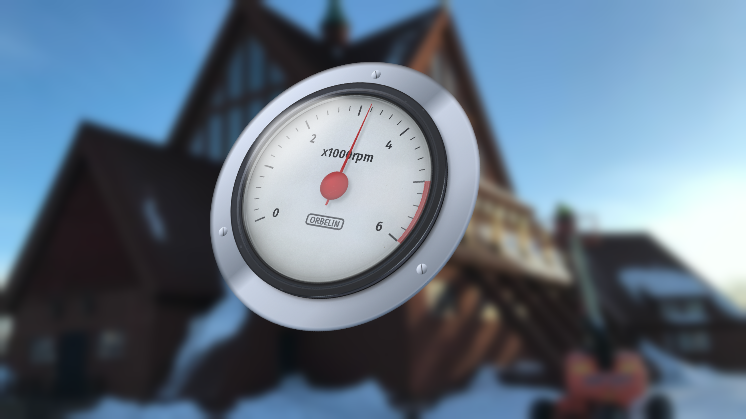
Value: 3200 rpm
